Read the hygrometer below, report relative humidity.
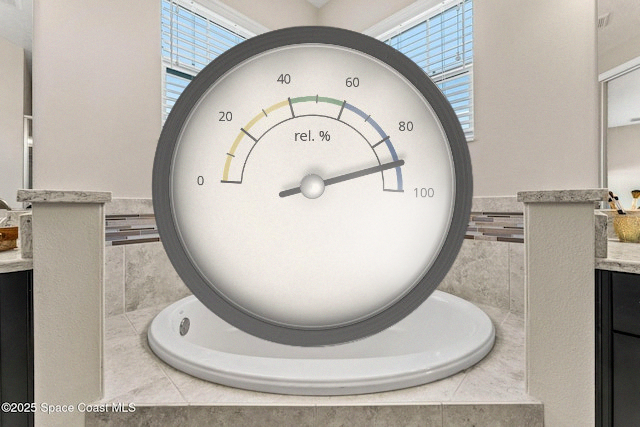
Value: 90 %
